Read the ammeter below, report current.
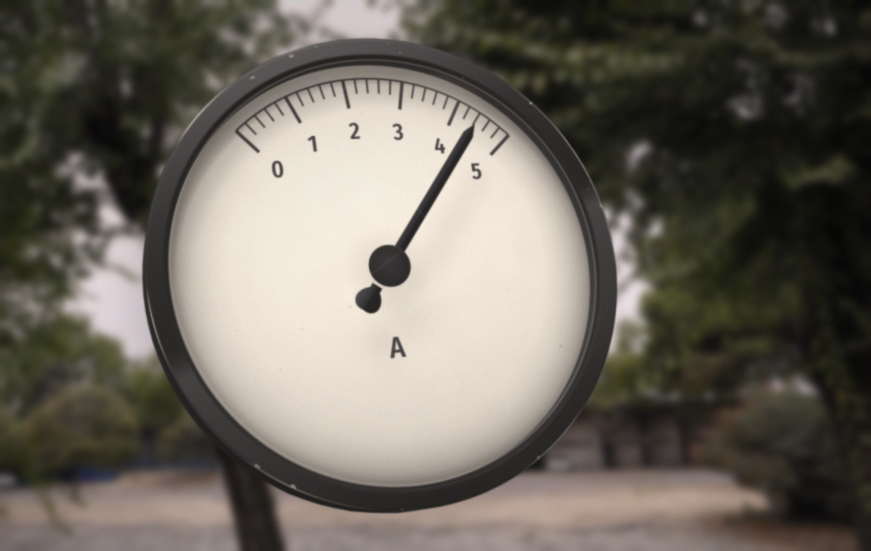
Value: 4.4 A
